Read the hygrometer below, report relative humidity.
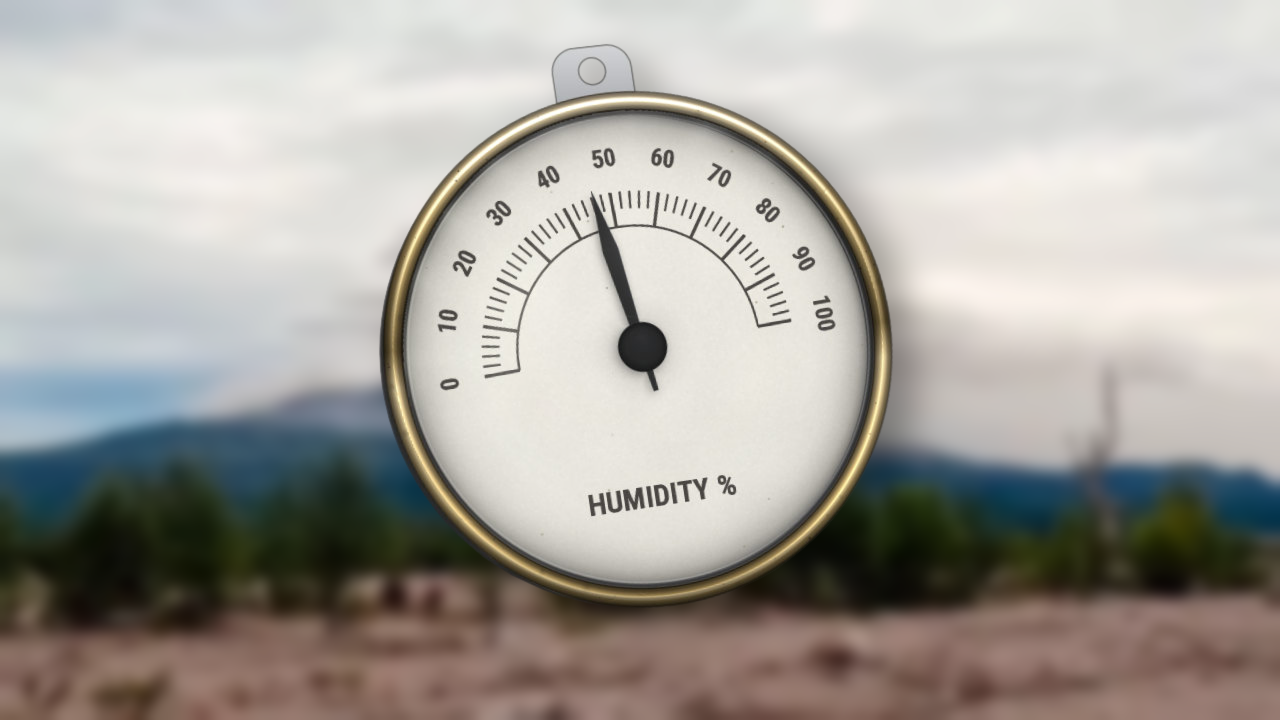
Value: 46 %
